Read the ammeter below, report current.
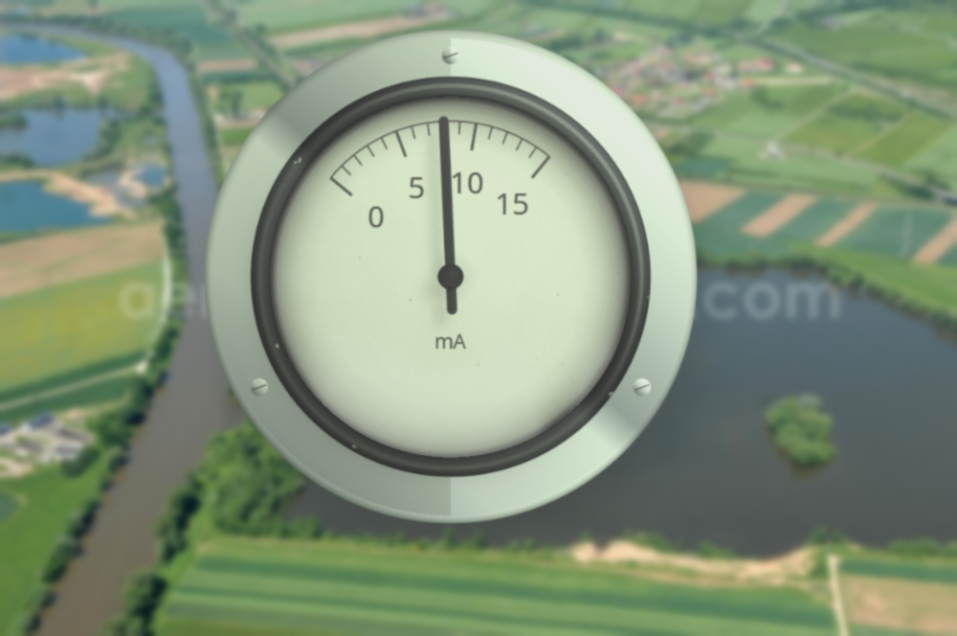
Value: 8 mA
